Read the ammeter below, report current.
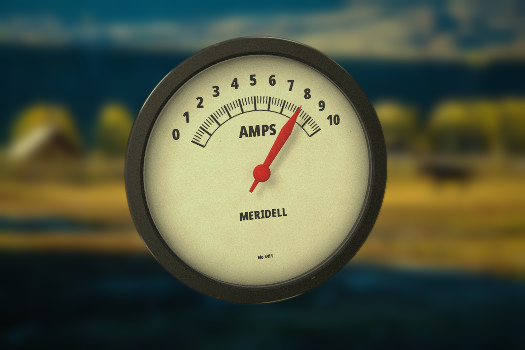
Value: 8 A
